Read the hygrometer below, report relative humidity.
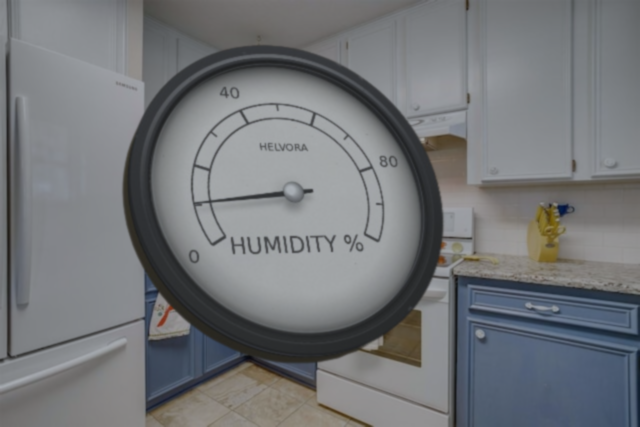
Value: 10 %
